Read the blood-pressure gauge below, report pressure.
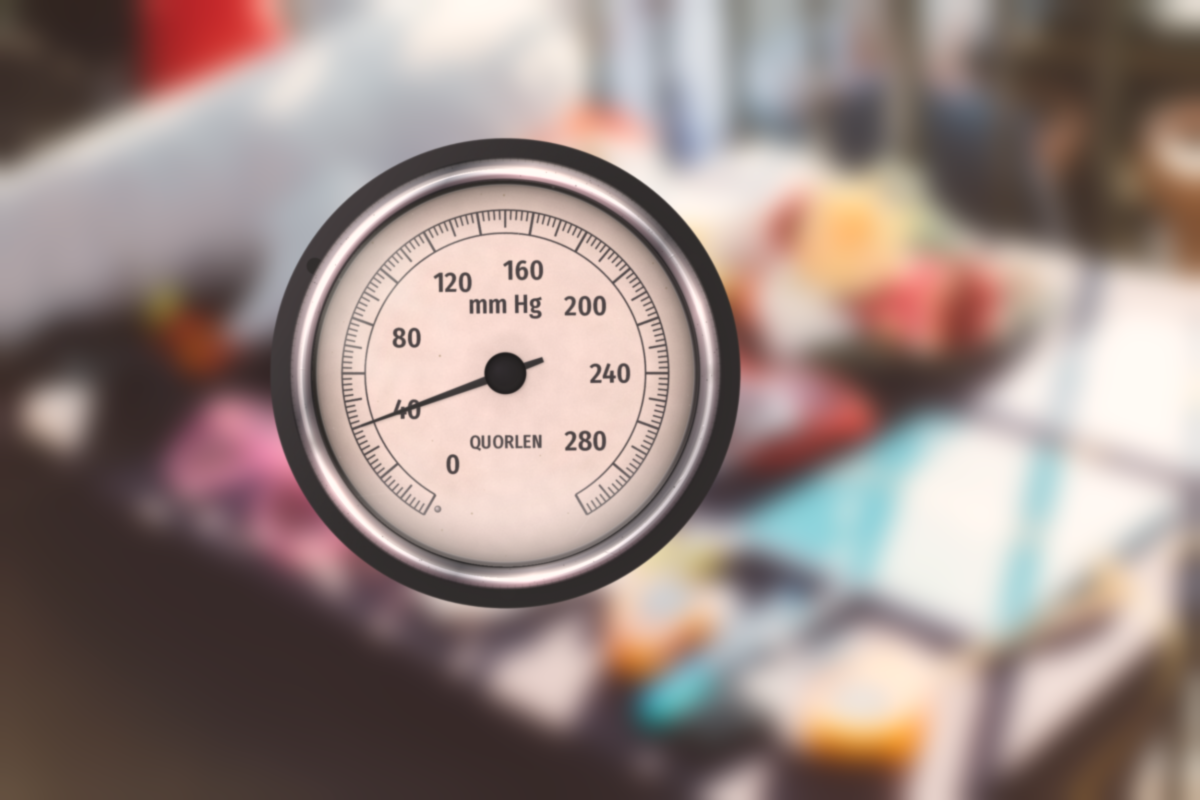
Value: 40 mmHg
